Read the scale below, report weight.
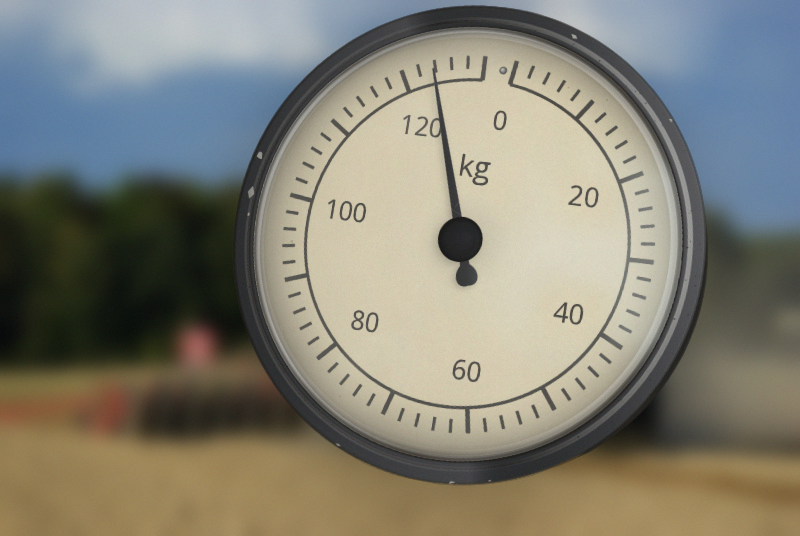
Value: 124 kg
